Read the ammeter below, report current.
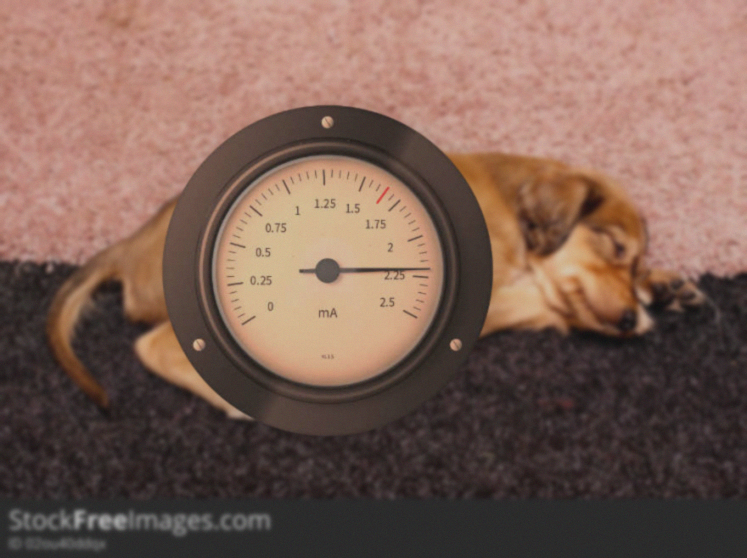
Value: 2.2 mA
